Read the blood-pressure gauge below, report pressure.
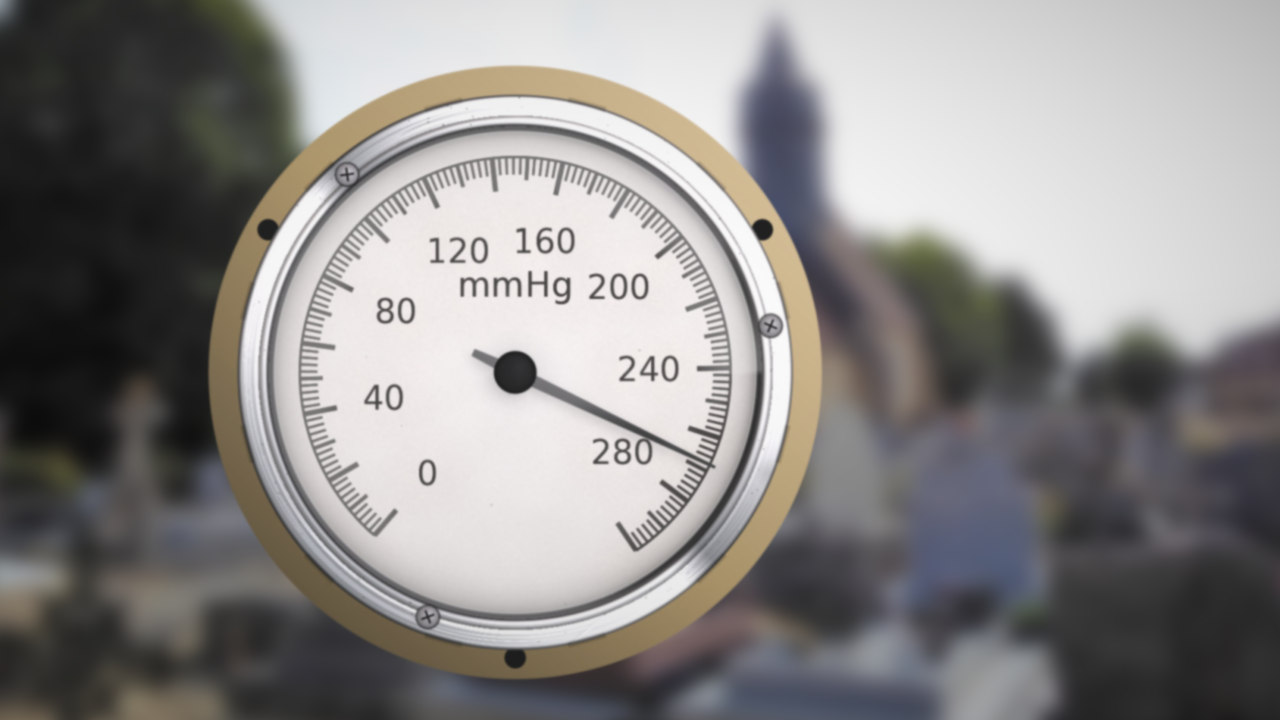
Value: 268 mmHg
